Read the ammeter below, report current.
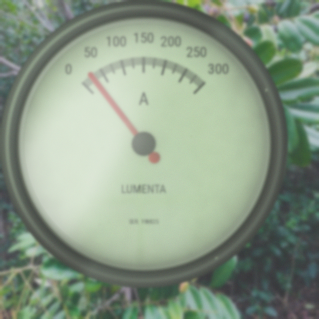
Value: 25 A
